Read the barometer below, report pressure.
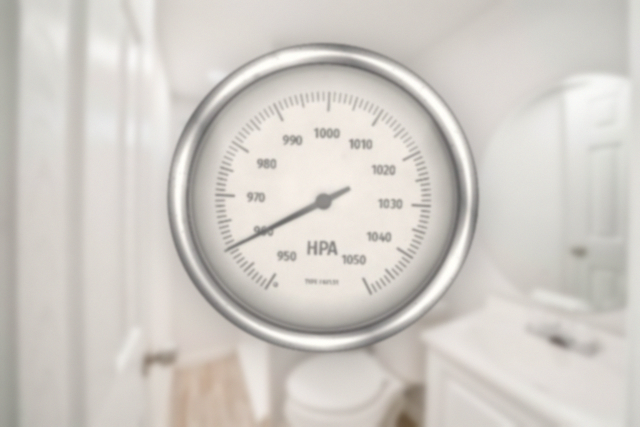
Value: 960 hPa
